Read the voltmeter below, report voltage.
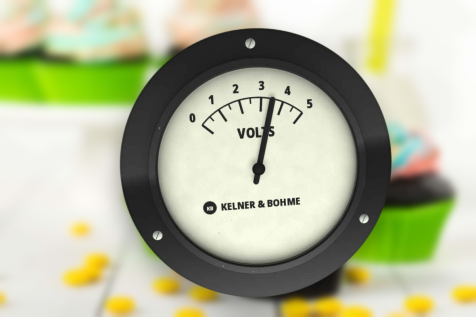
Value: 3.5 V
